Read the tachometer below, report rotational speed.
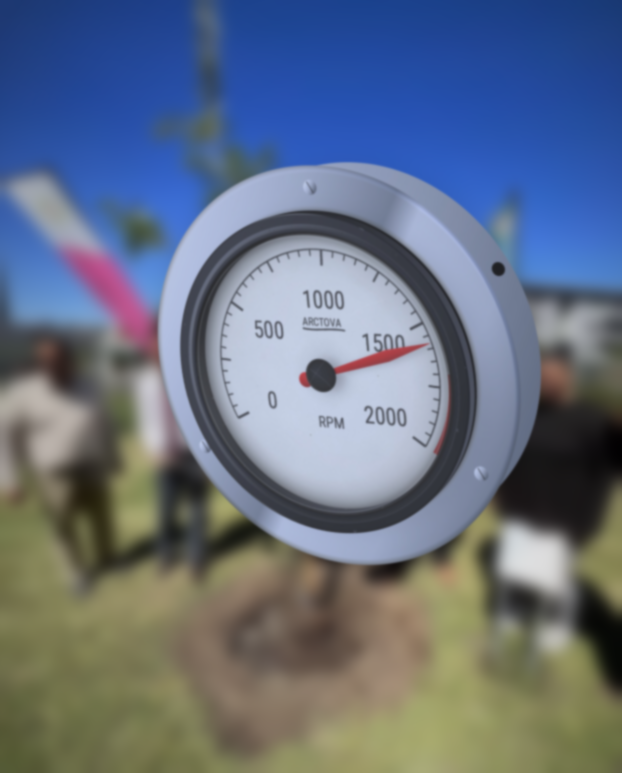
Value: 1575 rpm
